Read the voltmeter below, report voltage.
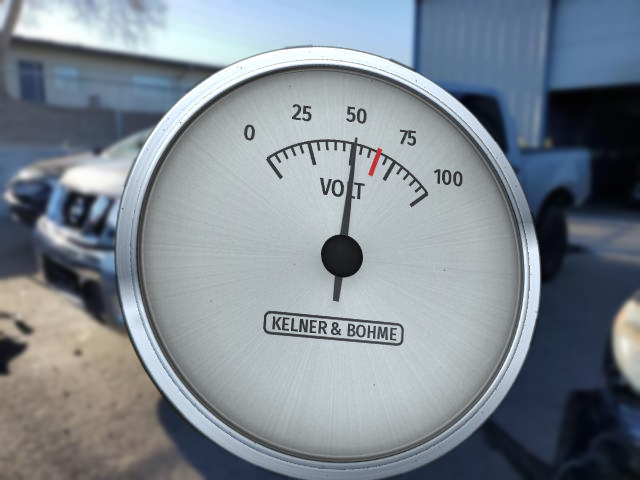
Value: 50 V
